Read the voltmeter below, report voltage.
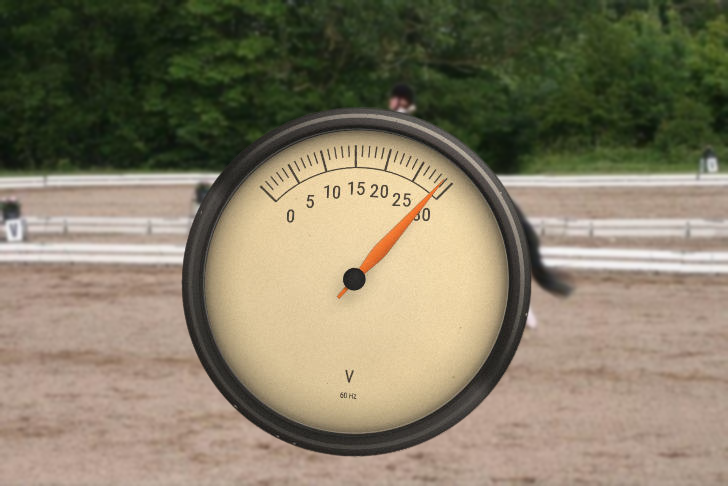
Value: 29 V
